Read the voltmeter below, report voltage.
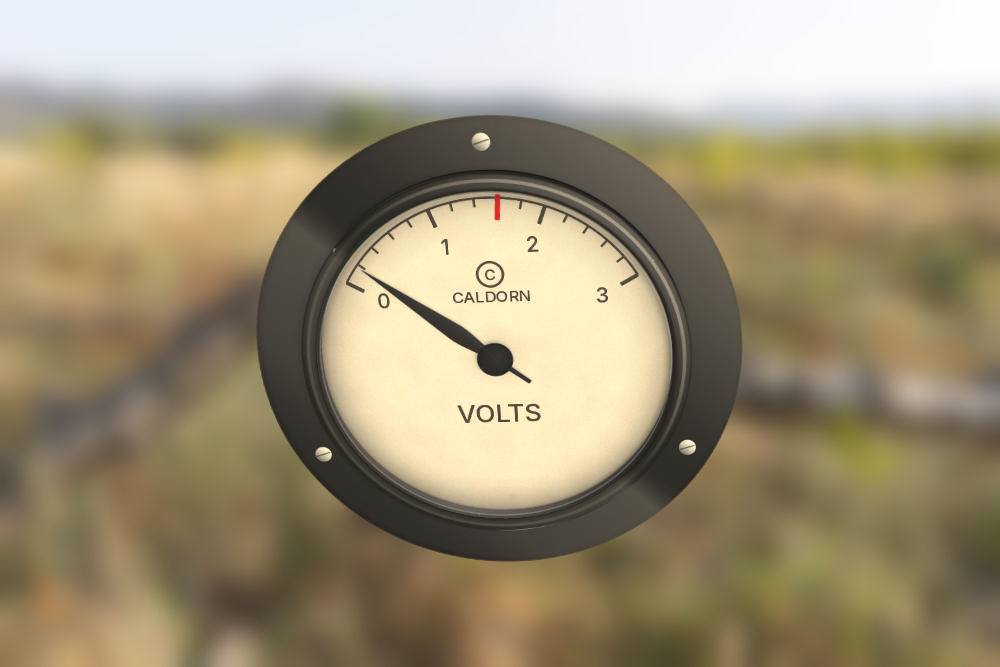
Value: 0.2 V
